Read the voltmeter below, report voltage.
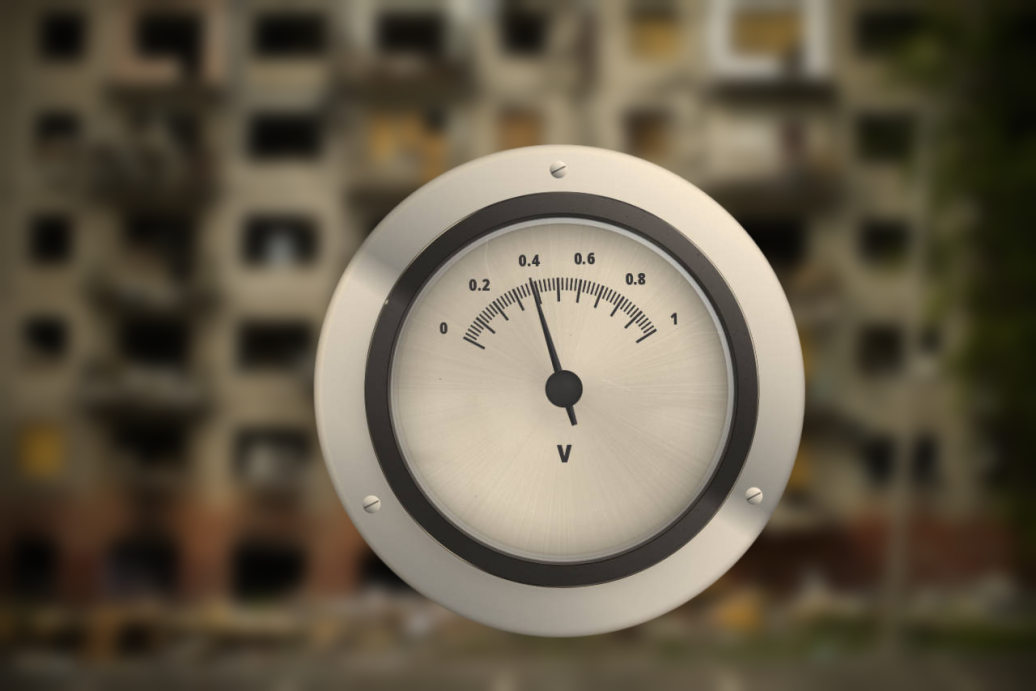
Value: 0.38 V
